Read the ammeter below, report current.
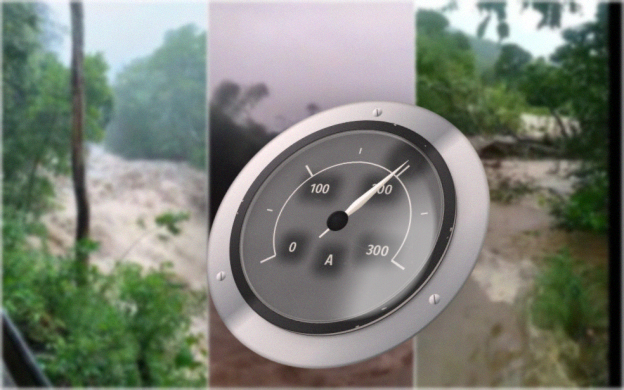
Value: 200 A
